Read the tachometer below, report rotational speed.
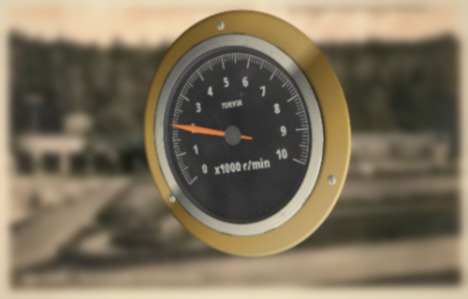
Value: 2000 rpm
